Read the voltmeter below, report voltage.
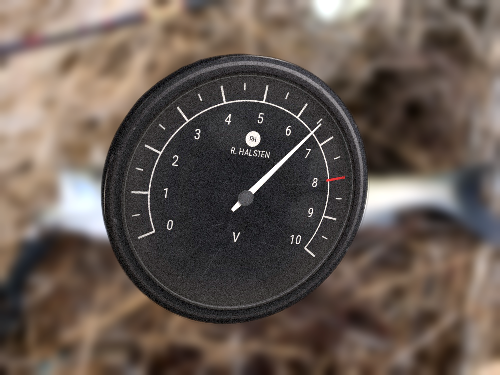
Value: 6.5 V
